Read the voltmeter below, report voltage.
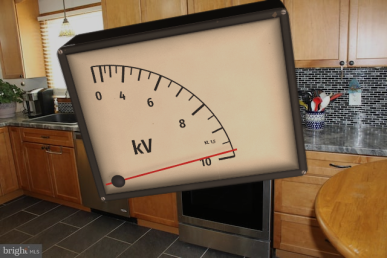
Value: 9.75 kV
